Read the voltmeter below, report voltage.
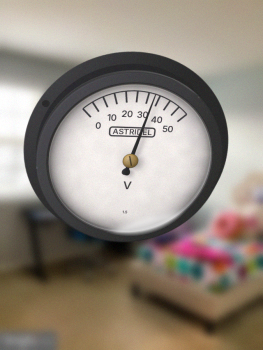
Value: 32.5 V
